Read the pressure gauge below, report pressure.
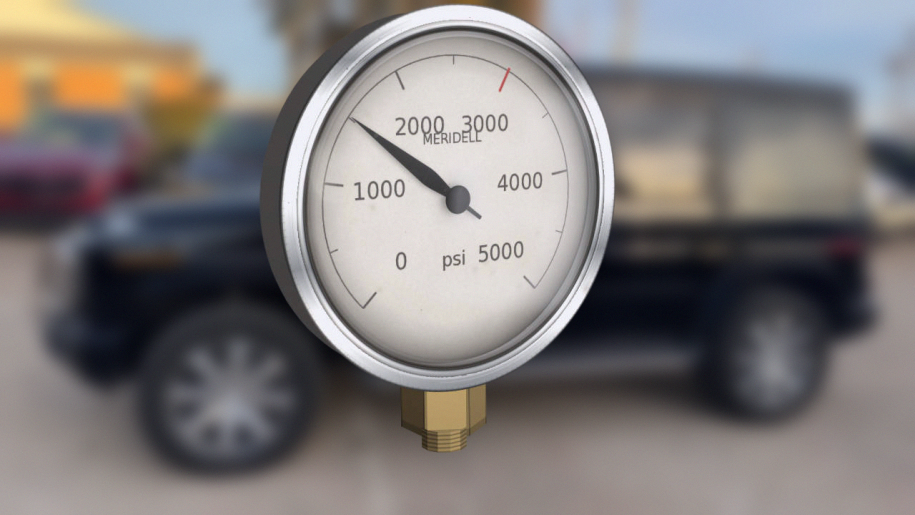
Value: 1500 psi
